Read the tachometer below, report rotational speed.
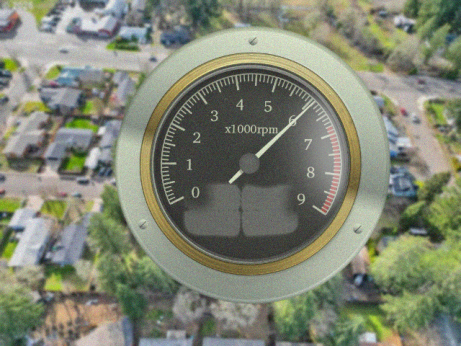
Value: 6100 rpm
